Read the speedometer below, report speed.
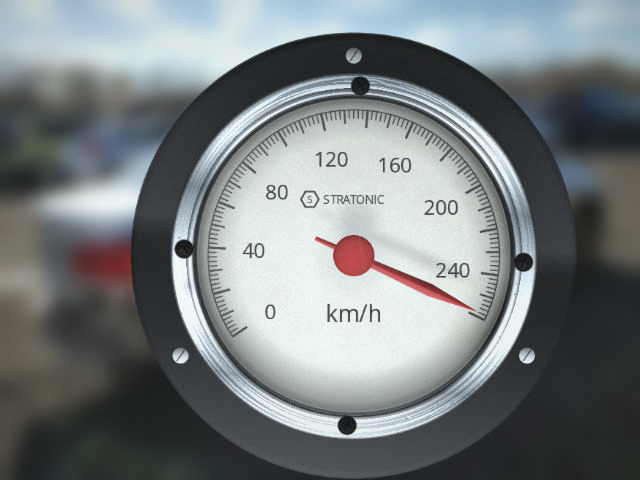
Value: 258 km/h
